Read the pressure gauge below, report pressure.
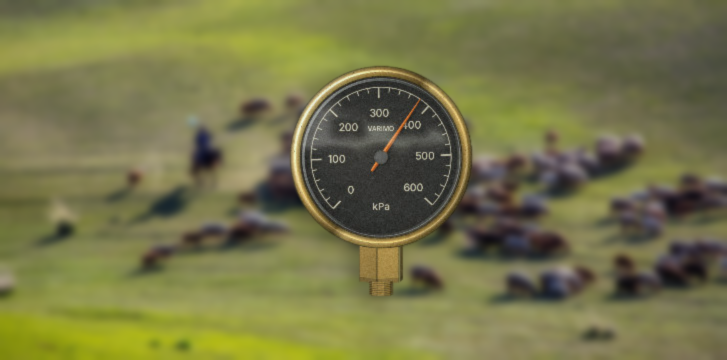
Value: 380 kPa
